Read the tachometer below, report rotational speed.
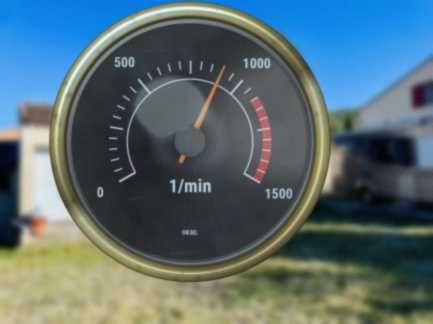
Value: 900 rpm
